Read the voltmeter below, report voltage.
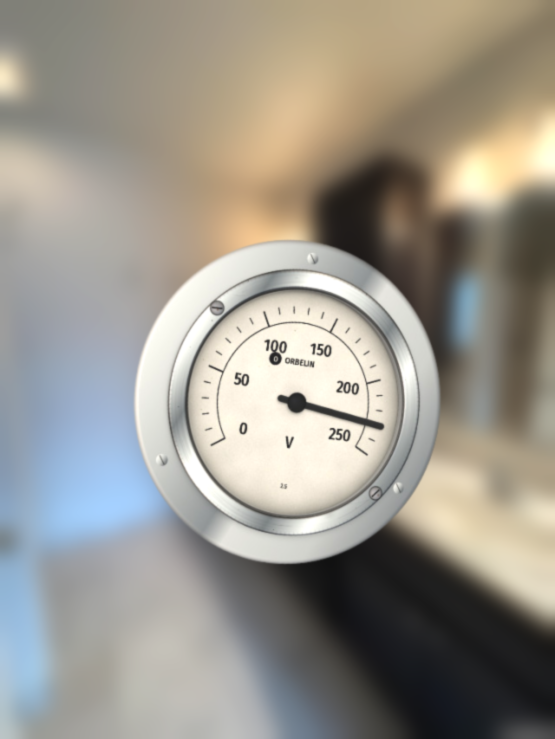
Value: 230 V
